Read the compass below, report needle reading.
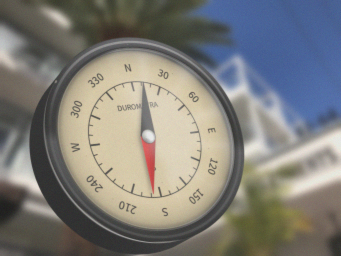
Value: 190 °
